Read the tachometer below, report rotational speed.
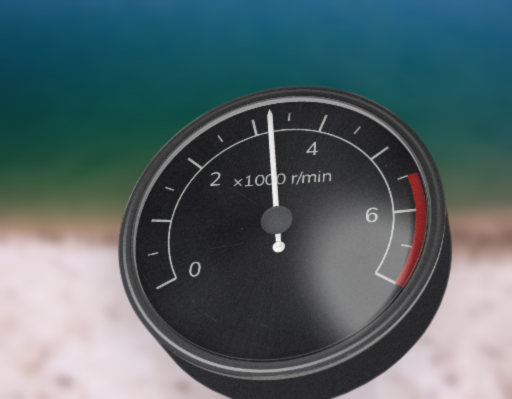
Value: 3250 rpm
